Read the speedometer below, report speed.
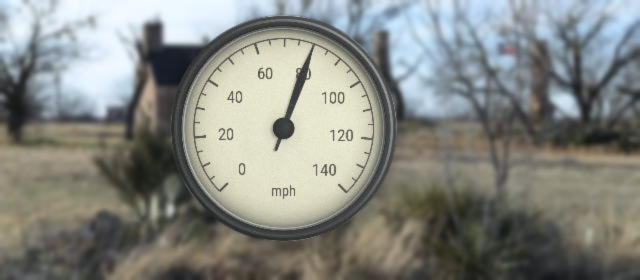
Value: 80 mph
